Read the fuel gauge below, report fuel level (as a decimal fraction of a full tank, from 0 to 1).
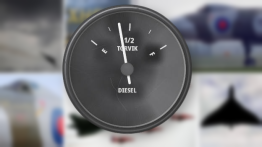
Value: 0.375
